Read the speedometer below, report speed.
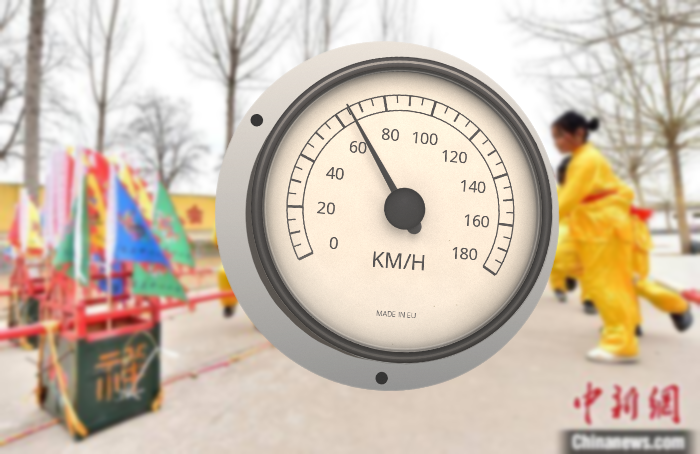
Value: 65 km/h
